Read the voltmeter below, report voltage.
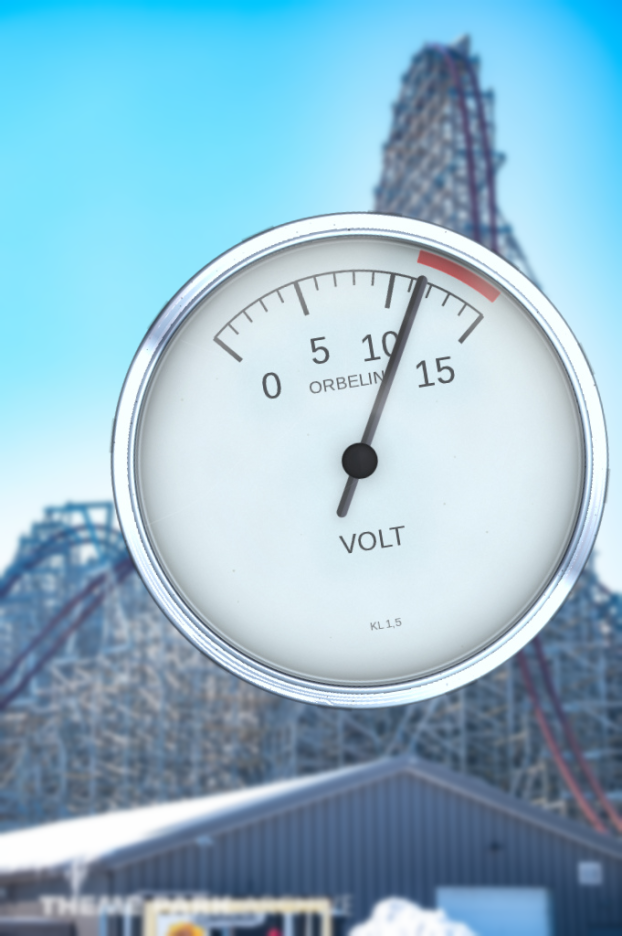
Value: 11.5 V
